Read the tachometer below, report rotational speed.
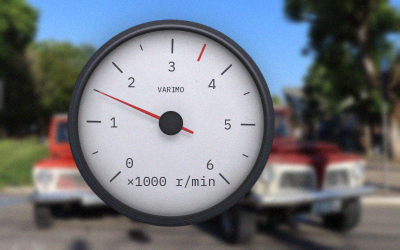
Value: 1500 rpm
